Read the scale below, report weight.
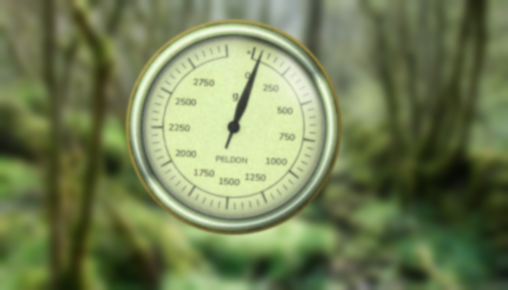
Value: 50 g
